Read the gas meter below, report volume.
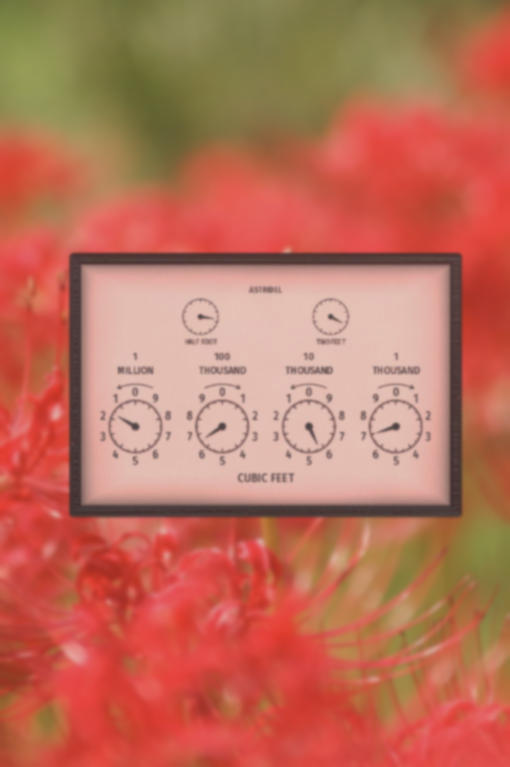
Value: 165700 ft³
